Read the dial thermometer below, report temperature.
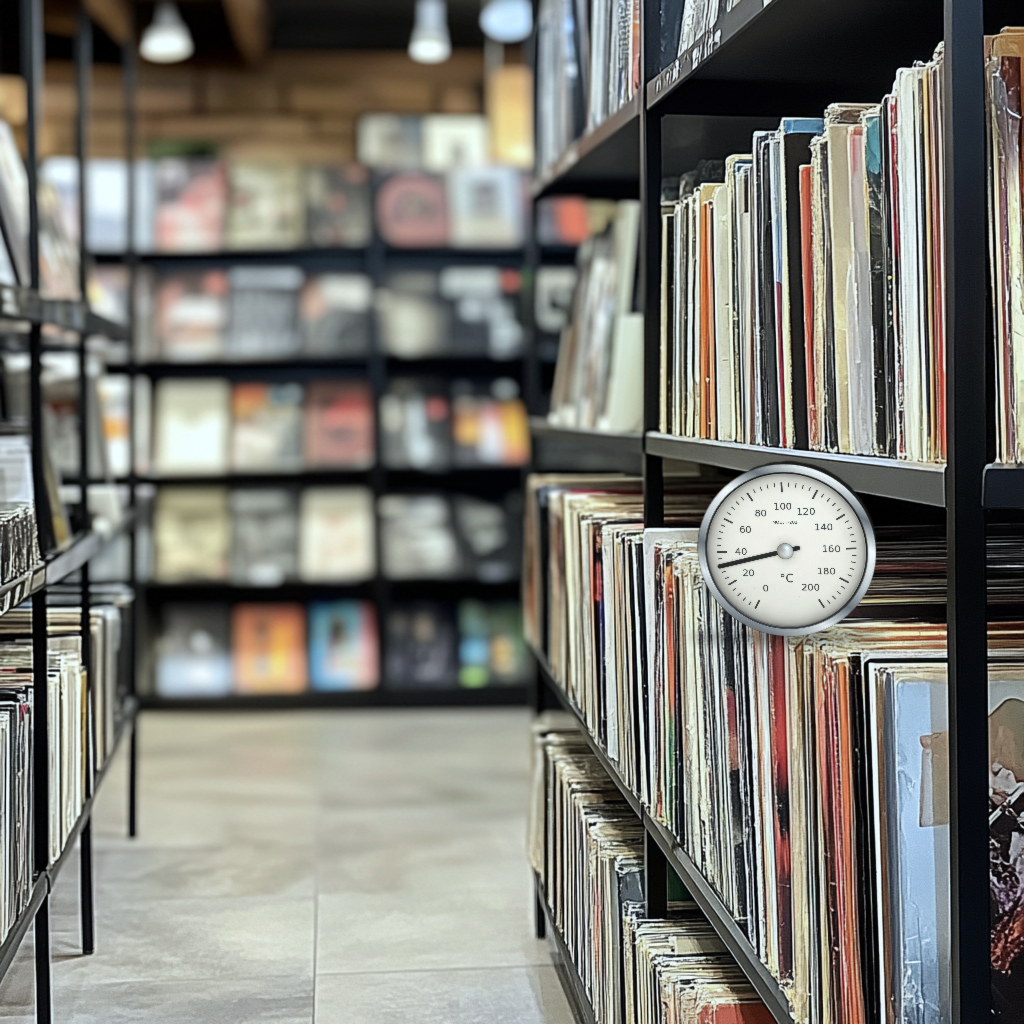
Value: 32 °C
